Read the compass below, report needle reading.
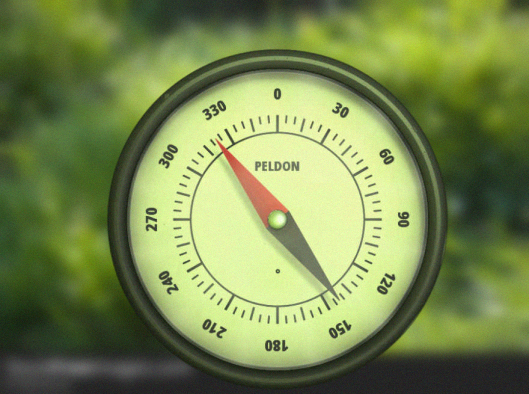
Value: 322.5 °
